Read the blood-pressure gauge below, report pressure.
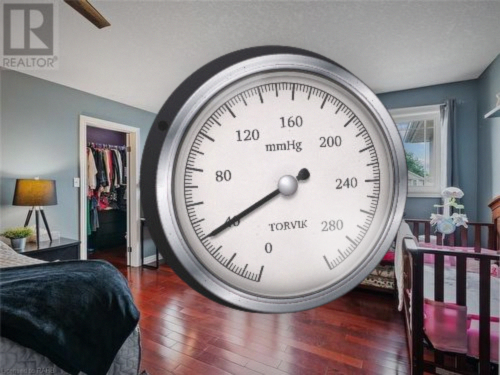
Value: 40 mmHg
